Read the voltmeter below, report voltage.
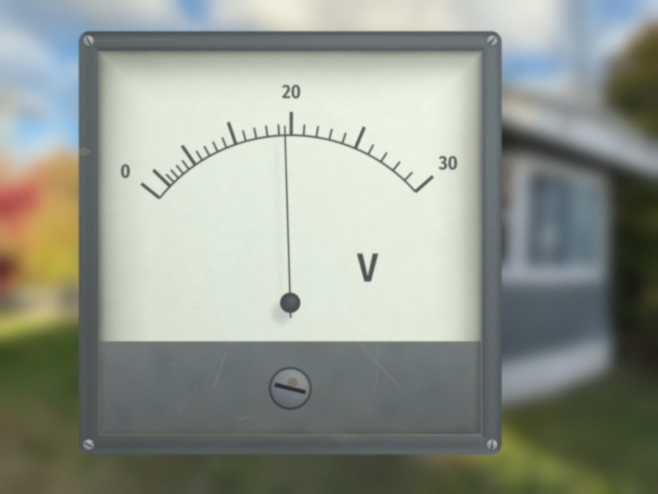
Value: 19.5 V
